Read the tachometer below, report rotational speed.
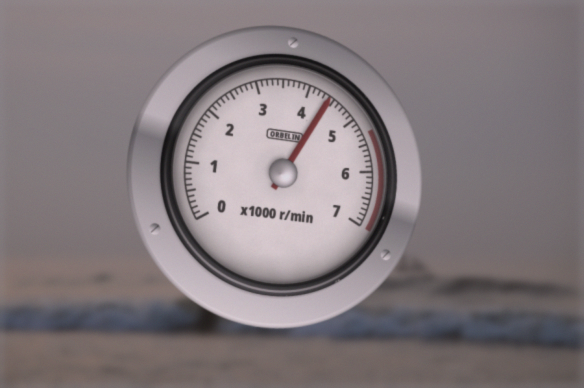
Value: 4400 rpm
